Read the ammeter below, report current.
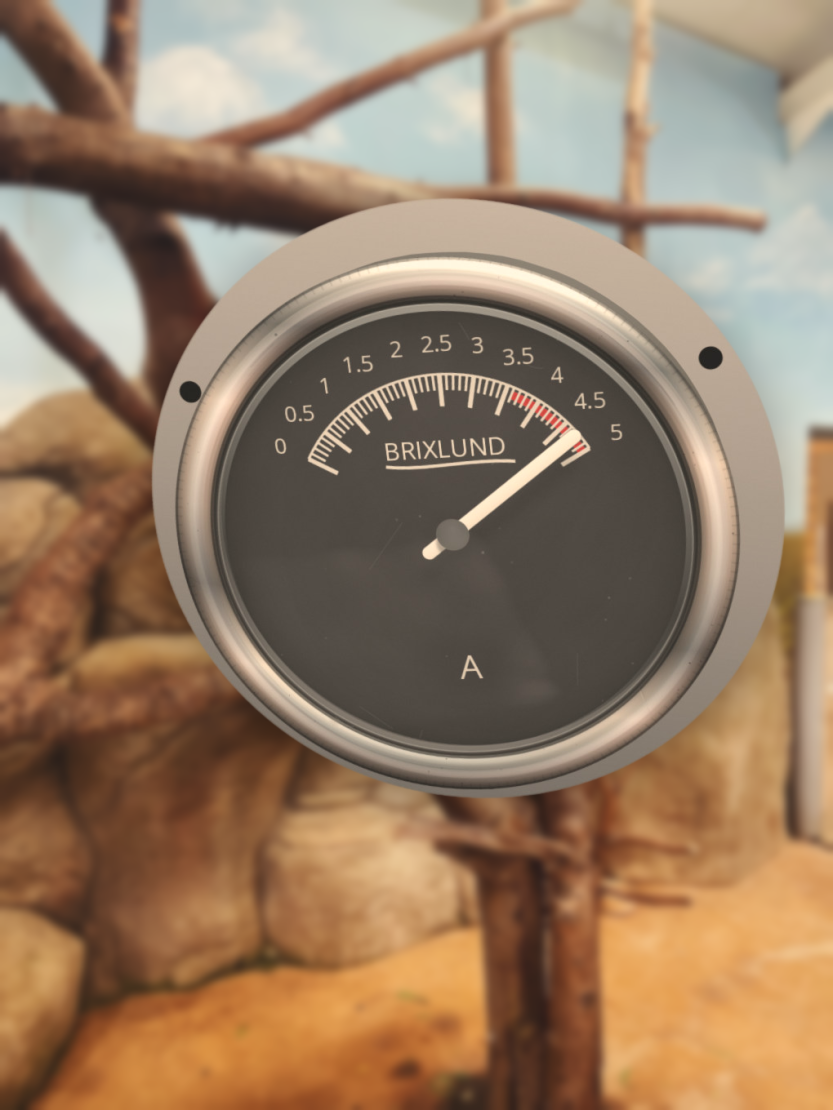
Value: 4.7 A
